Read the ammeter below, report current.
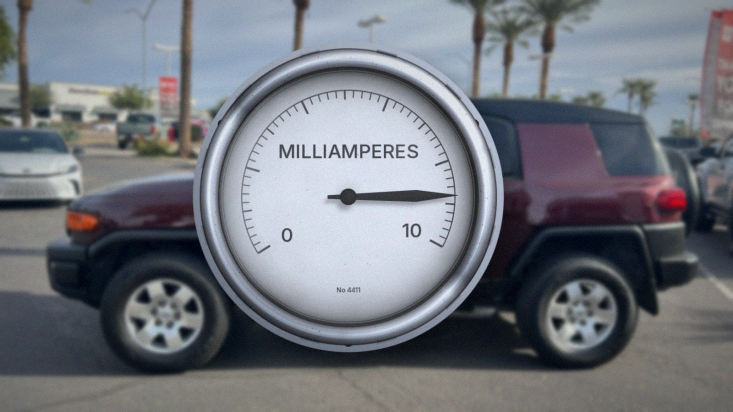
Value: 8.8 mA
